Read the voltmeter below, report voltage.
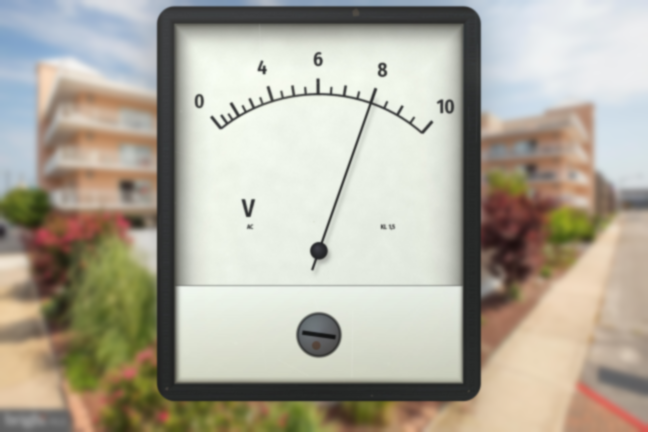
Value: 8 V
